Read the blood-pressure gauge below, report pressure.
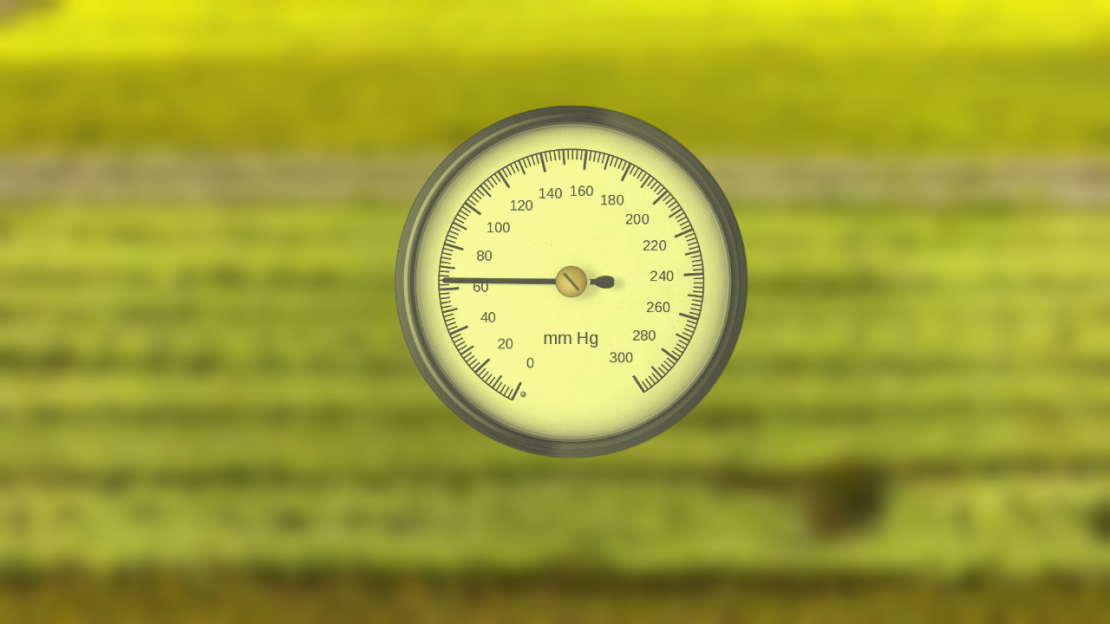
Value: 64 mmHg
